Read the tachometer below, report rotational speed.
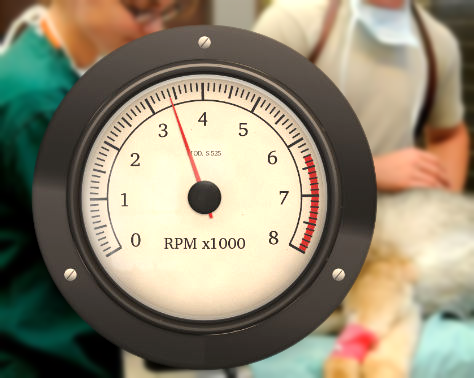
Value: 3400 rpm
